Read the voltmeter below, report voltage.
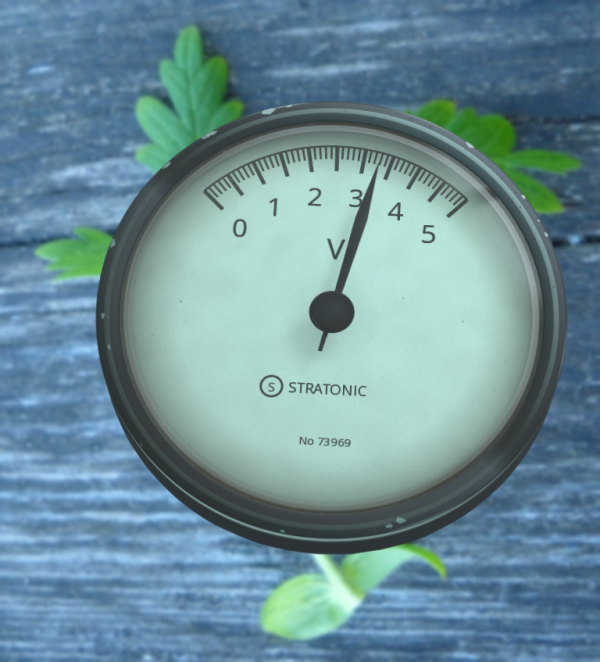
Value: 3.3 V
